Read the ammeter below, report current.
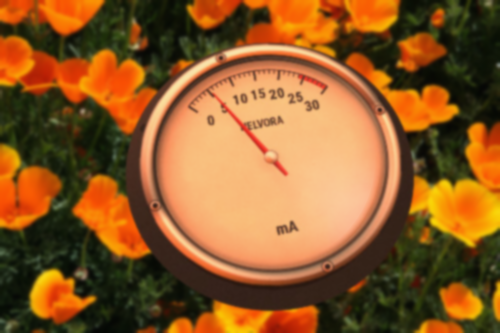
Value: 5 mA
